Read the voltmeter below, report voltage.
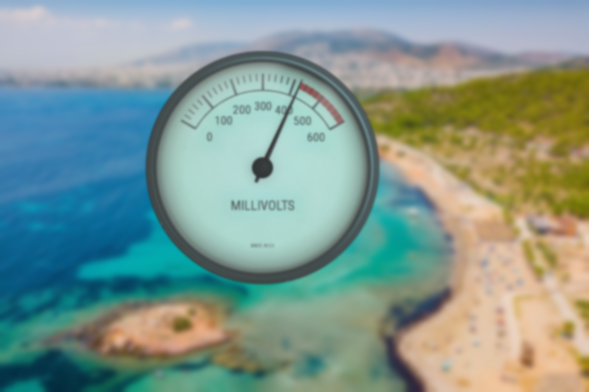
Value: 420 mV
